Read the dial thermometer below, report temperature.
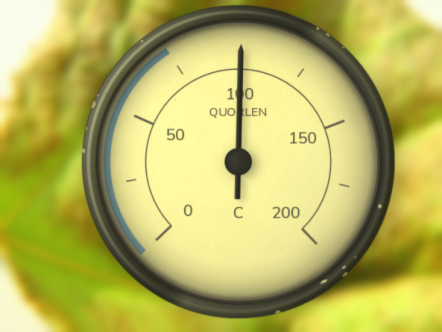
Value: 100 °C
